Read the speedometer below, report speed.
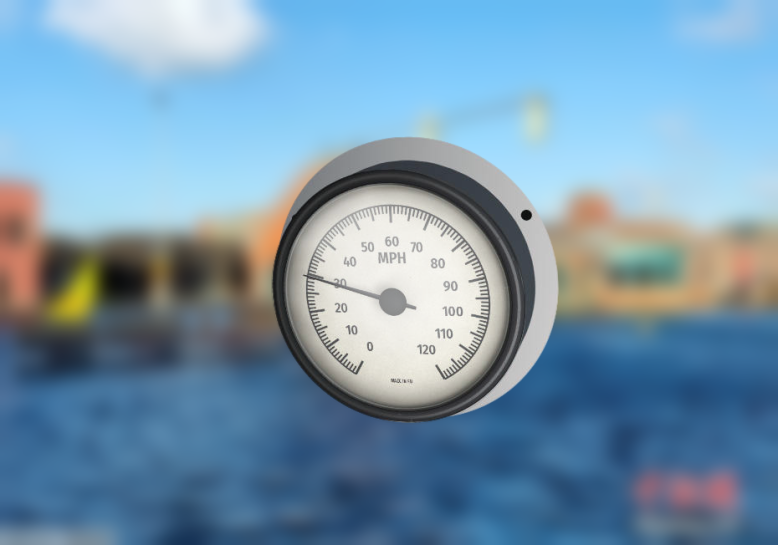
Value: 30 mph
